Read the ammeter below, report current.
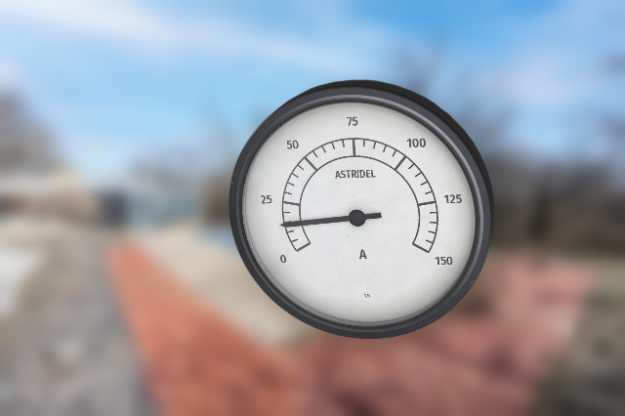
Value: 15 A
